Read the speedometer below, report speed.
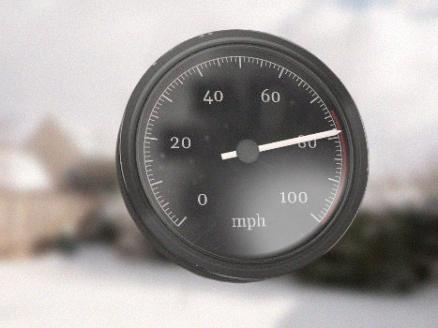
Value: 79 mph
